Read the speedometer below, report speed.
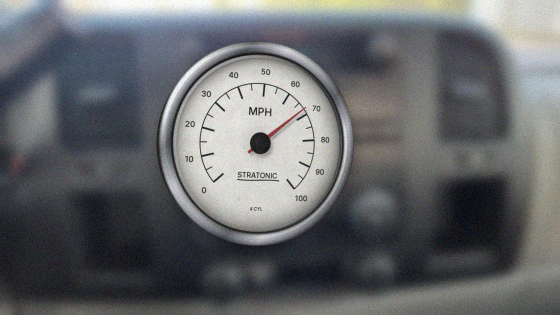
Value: 67.5 mph
